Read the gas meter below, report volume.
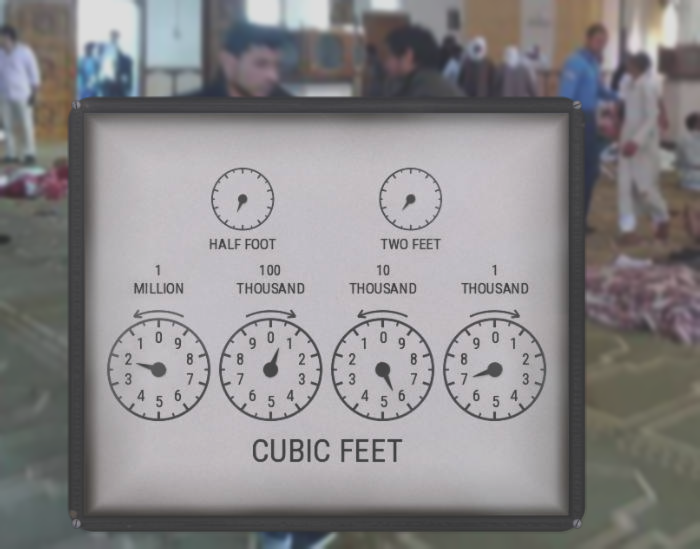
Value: 205700 ft³
